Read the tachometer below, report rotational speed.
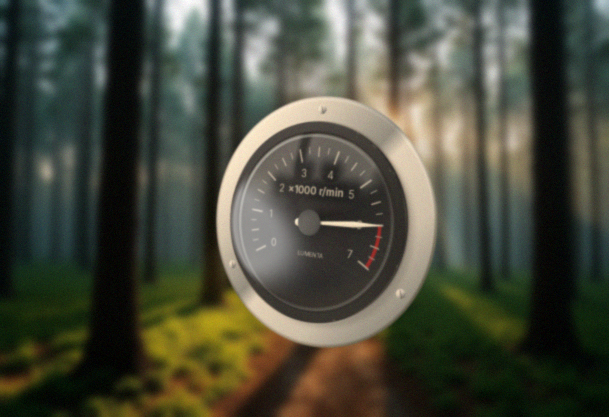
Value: 6000 rpm
